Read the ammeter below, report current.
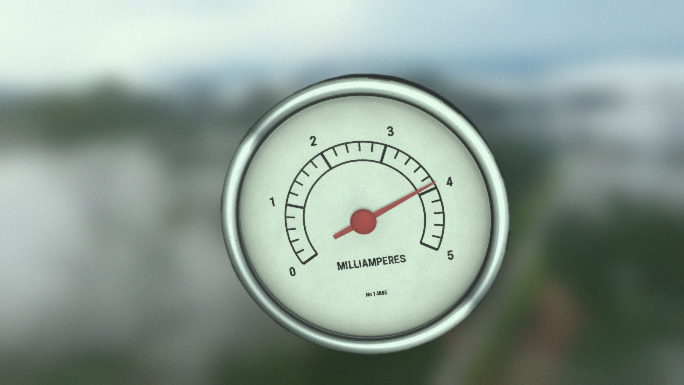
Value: 3.9 mA
